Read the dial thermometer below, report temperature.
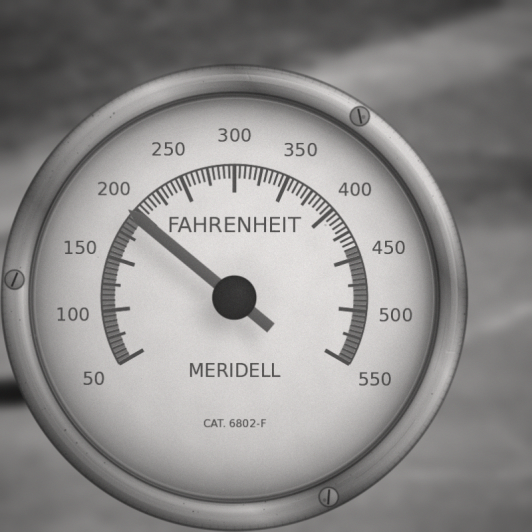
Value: 195 °F
